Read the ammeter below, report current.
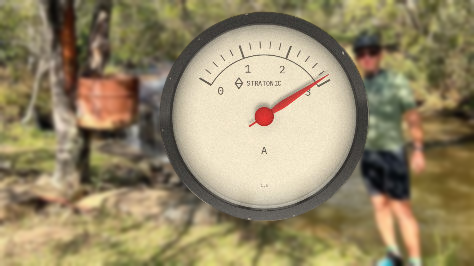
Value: 2.9 A
